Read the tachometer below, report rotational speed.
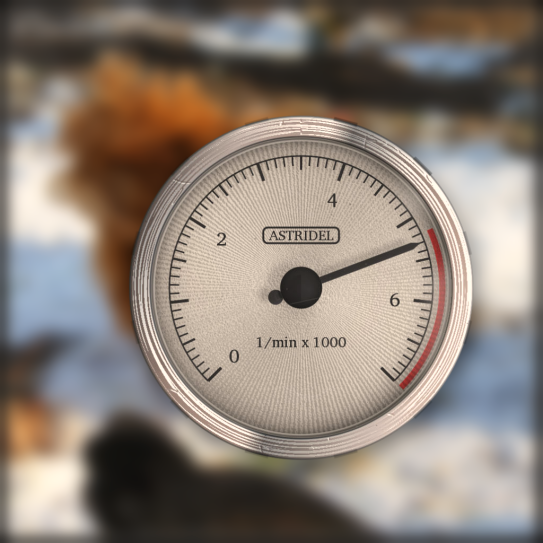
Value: 5300 rpm
